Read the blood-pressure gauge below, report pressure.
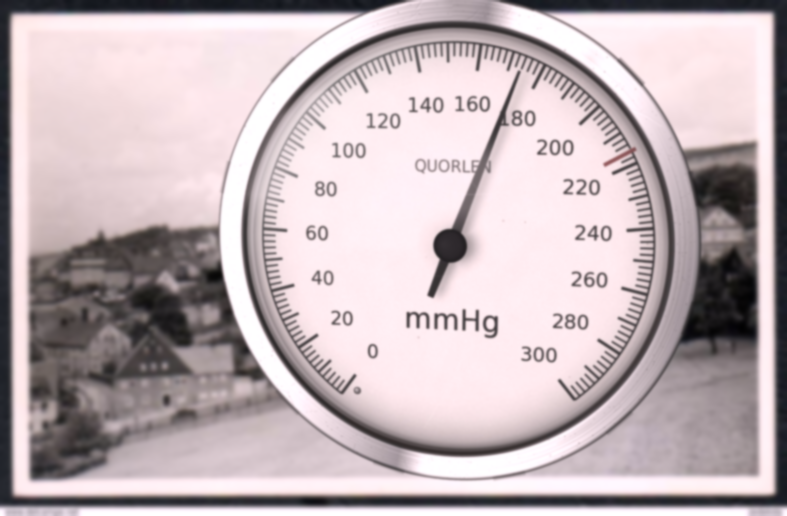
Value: 174 mmHg
